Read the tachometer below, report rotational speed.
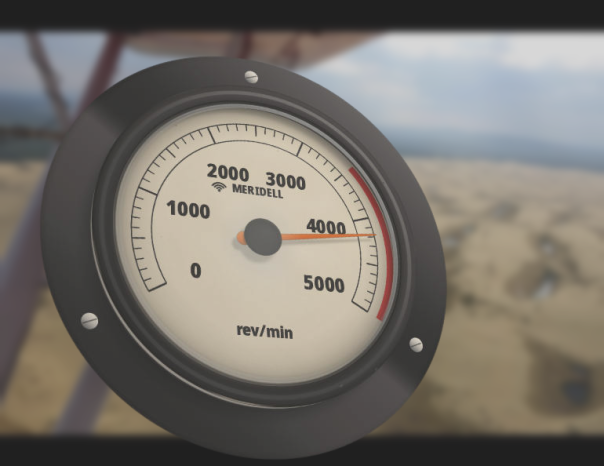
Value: 4200 rpm
